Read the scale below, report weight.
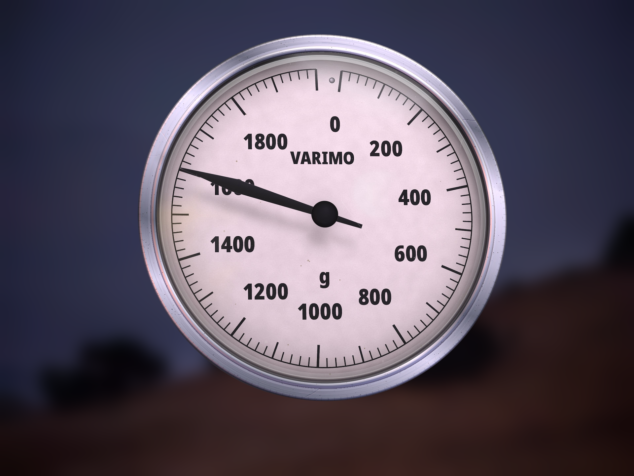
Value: 1600 g
